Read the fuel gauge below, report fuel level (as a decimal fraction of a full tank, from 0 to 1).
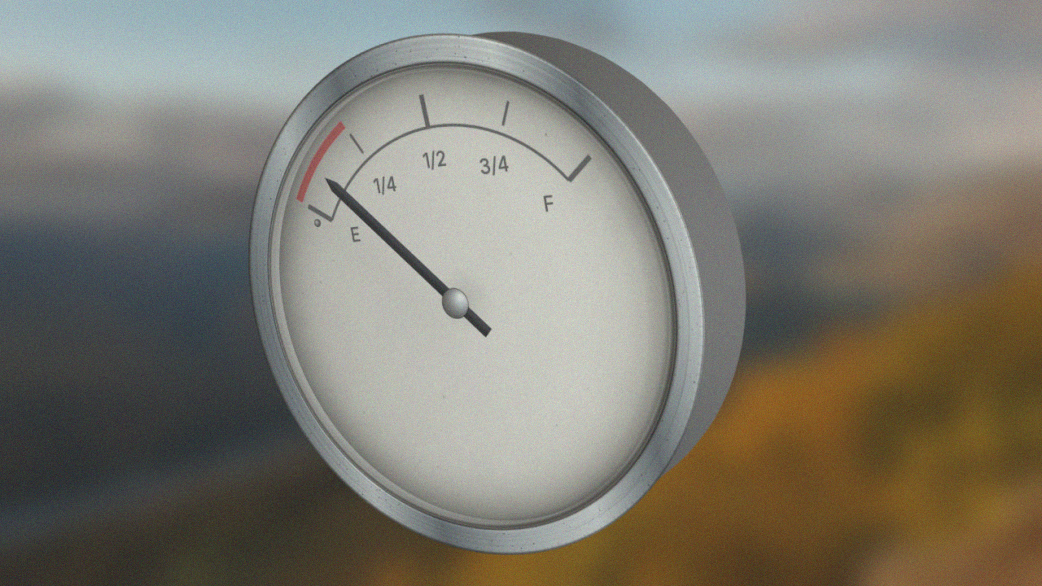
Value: 0.125
